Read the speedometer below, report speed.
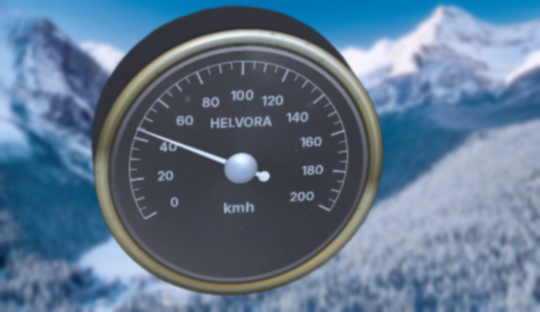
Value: 45 km/h
